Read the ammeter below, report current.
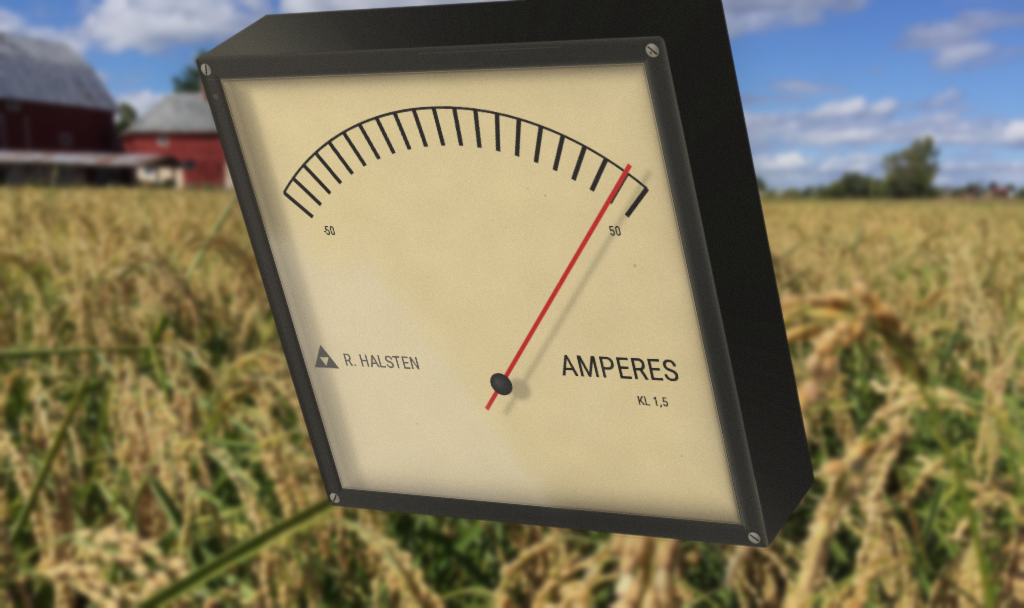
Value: 45 A
